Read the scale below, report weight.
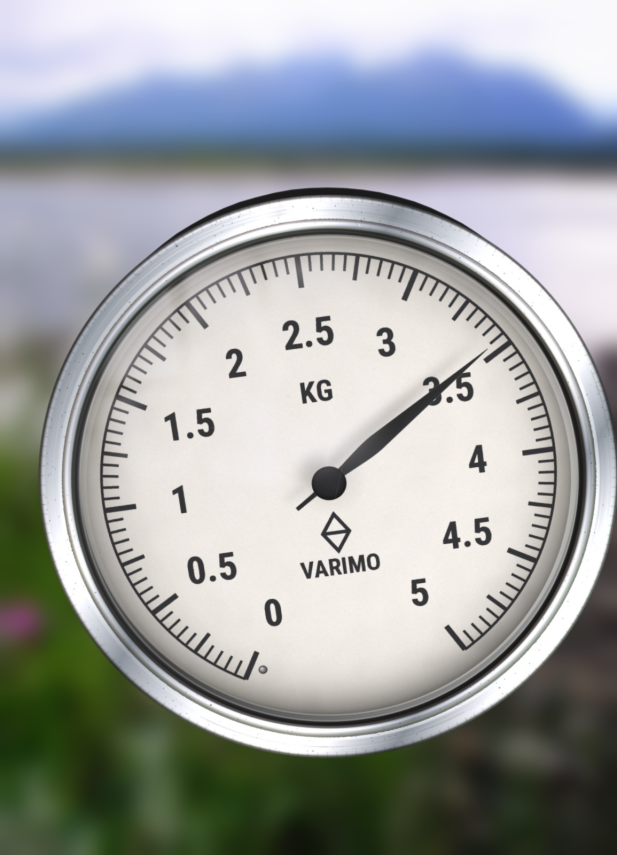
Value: 3.45 kg
